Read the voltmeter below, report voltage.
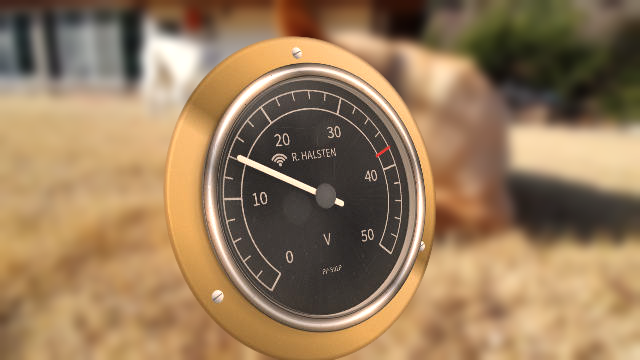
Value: 14 V
